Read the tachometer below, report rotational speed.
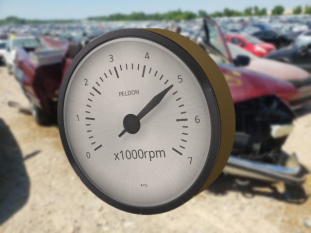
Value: 5000 rpm
